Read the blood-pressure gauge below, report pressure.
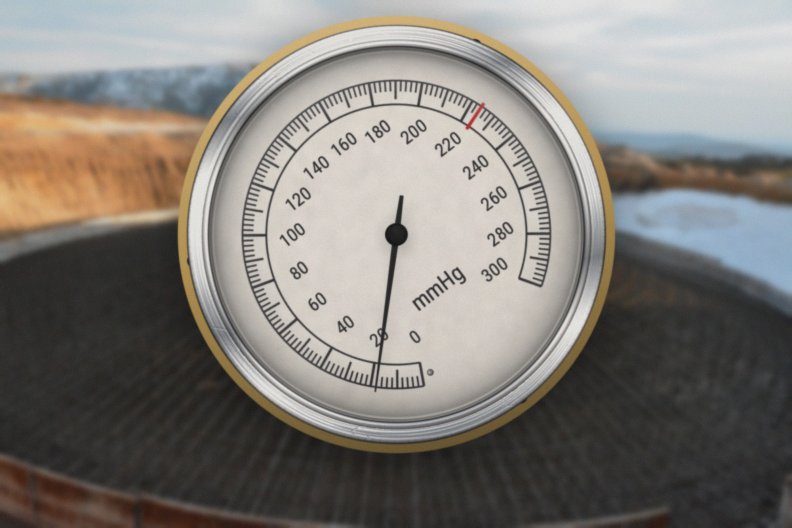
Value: 18 mmHg
